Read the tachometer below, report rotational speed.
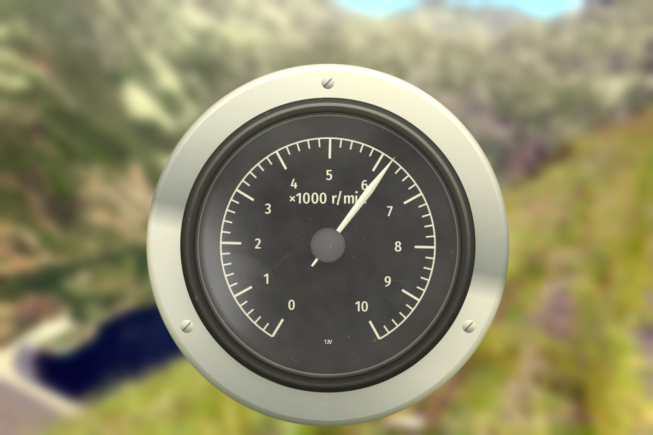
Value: 6200 rpm
